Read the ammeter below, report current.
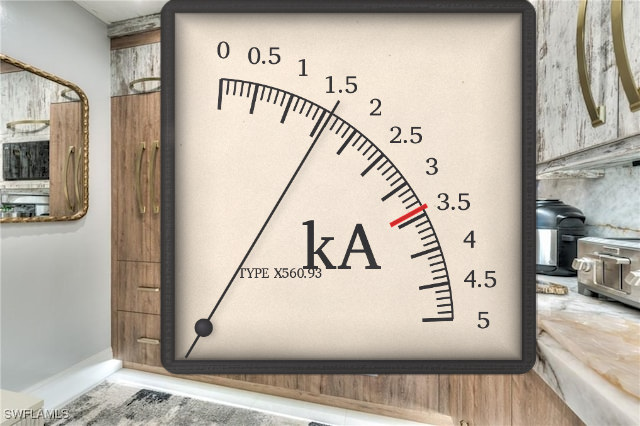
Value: 1.6 kA
